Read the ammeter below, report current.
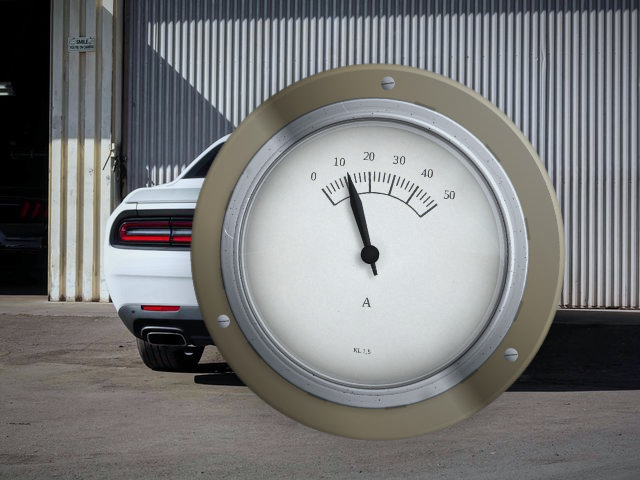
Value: 12 A
